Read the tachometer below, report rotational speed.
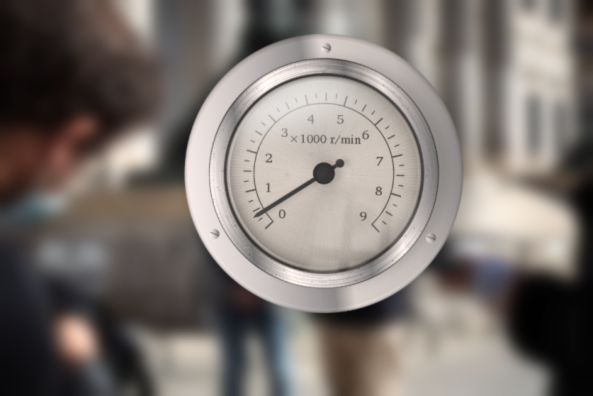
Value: 375 rpm
